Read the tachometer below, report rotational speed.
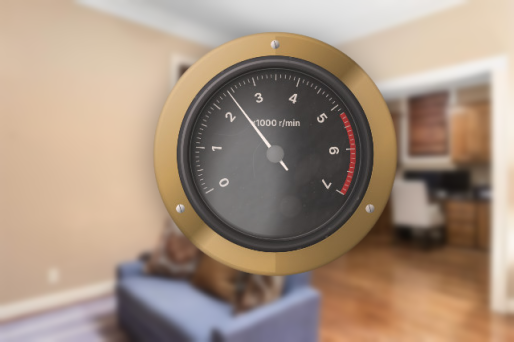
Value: 2400 rpm
